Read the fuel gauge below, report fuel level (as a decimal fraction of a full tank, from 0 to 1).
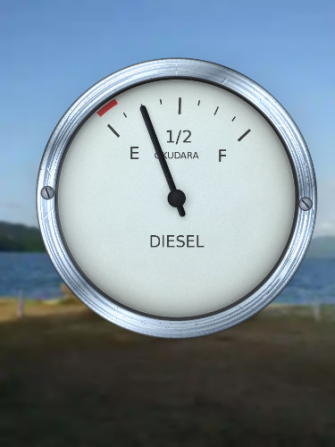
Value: 0.25
